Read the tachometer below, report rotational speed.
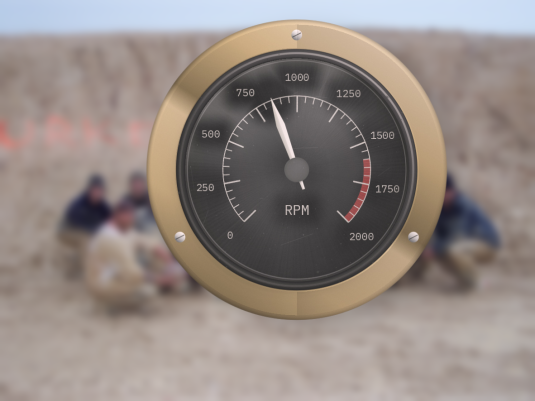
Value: 850 rpm
